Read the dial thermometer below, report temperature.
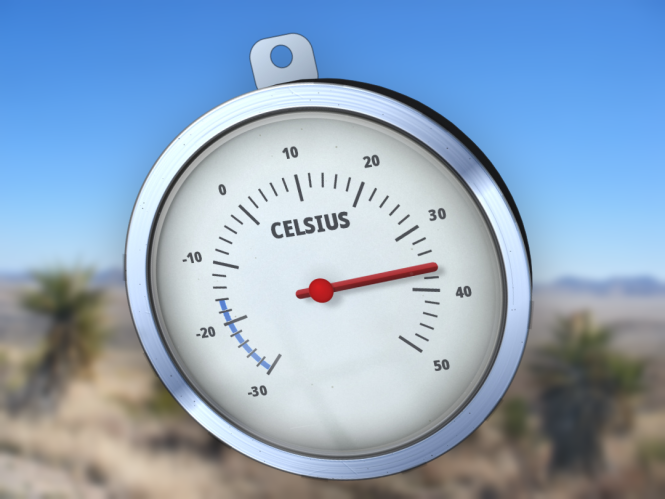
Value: 36 °C
